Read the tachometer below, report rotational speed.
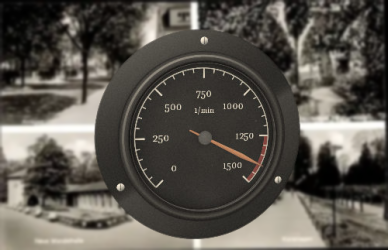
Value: 1400 rpm
